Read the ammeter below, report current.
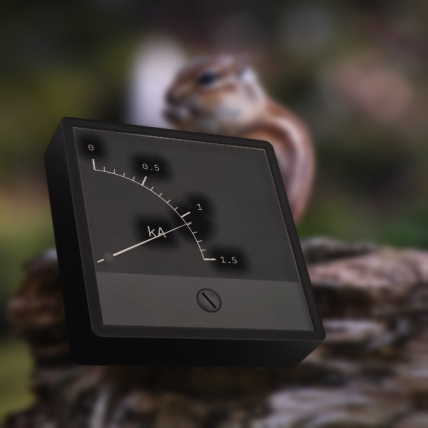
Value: 1.1 kA
